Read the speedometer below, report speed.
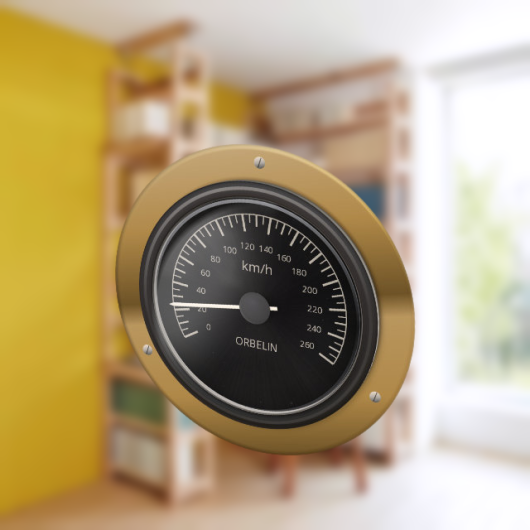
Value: 25 km/h
